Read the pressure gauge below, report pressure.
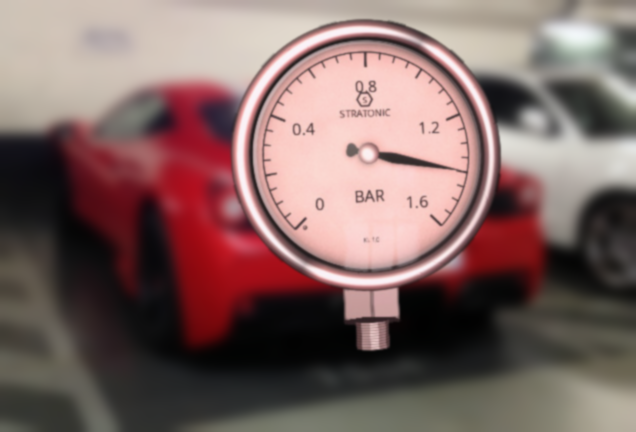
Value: 1.4 bar
